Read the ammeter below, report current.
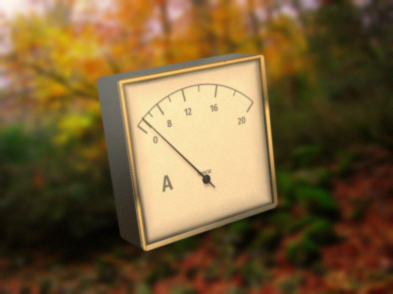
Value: 4 A
